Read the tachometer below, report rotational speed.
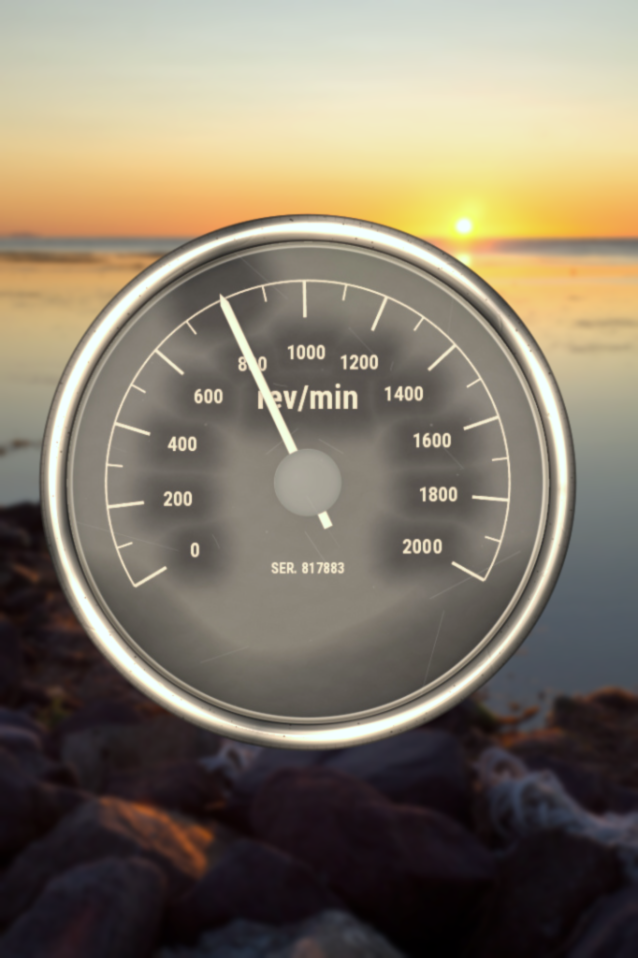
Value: 800 rpm
